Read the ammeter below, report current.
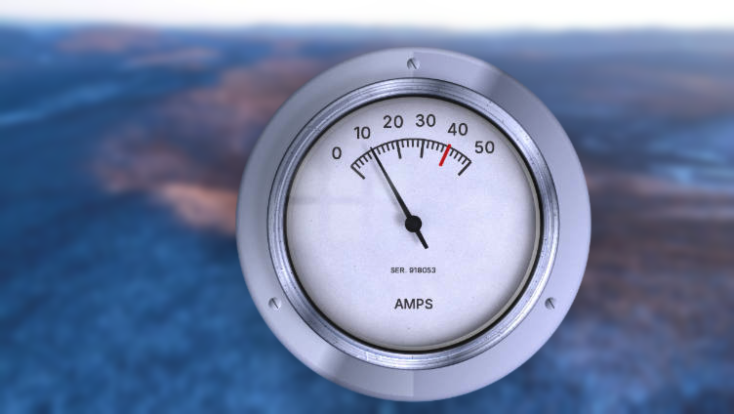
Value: 10 A
